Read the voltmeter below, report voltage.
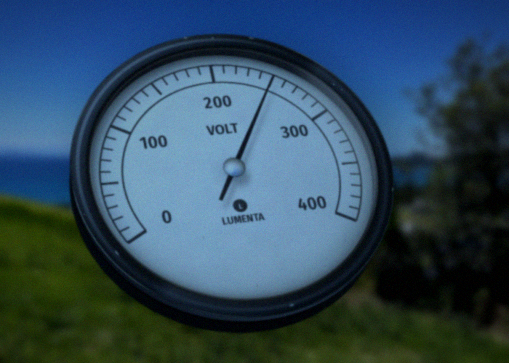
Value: 250 V
